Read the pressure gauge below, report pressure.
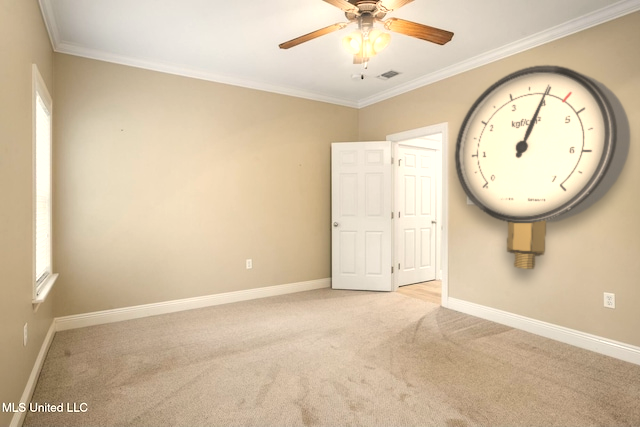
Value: 4 kg/cm²
